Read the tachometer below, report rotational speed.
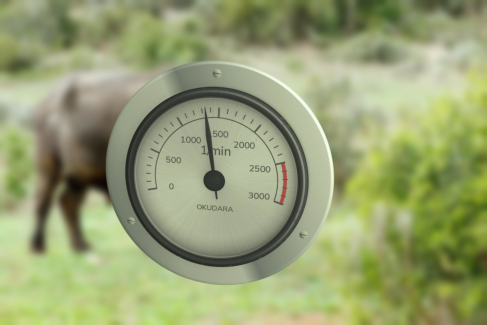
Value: 1350 rpm
